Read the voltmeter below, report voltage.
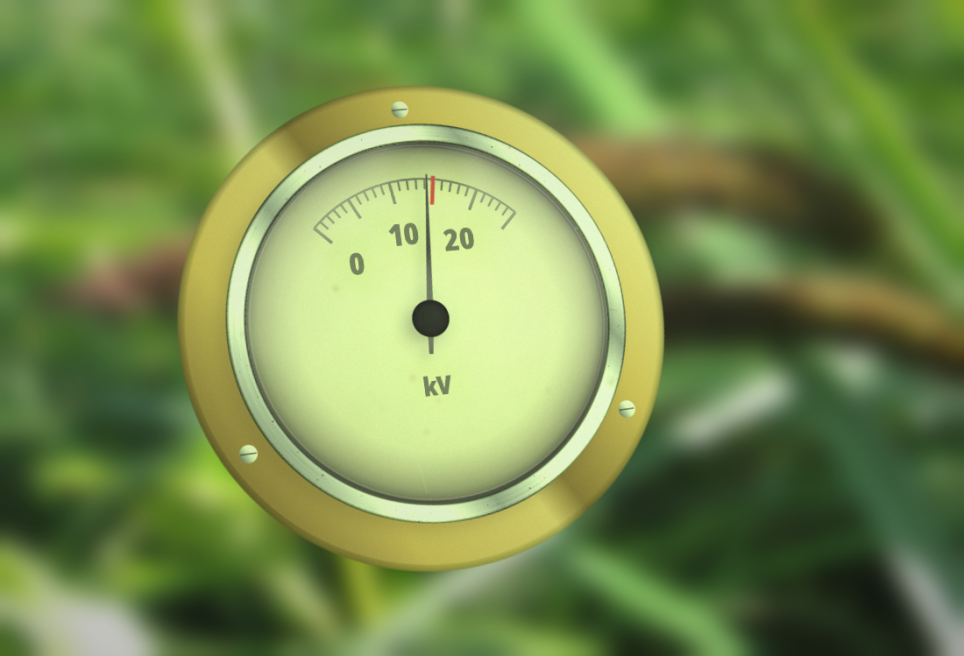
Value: 14 kV
